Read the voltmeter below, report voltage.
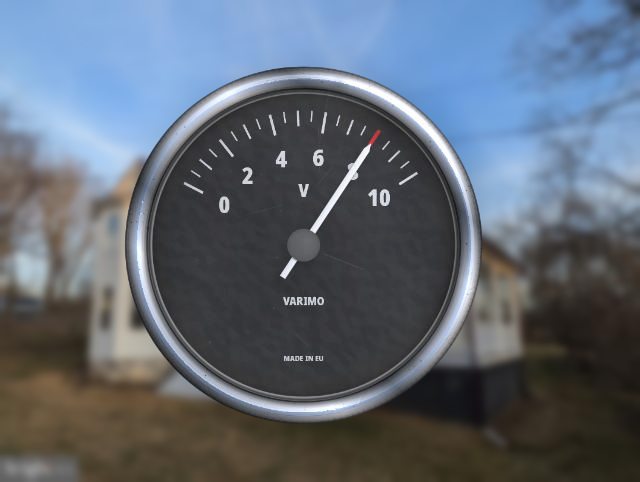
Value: 8 V
